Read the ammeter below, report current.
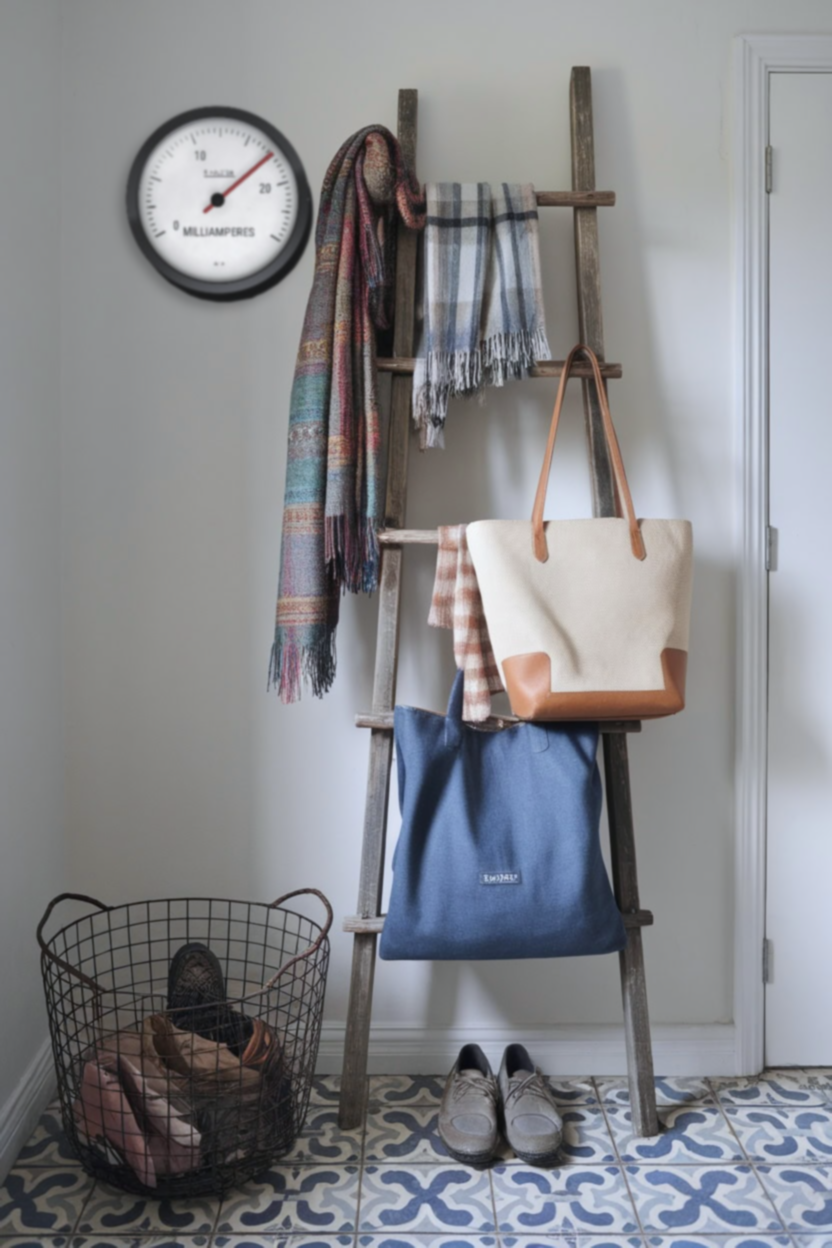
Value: 17.5 mA
